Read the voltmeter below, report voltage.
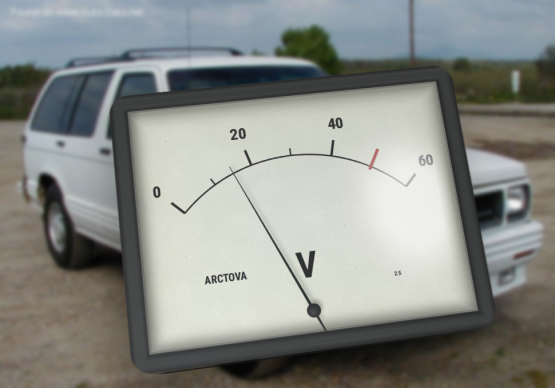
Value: 15 V
